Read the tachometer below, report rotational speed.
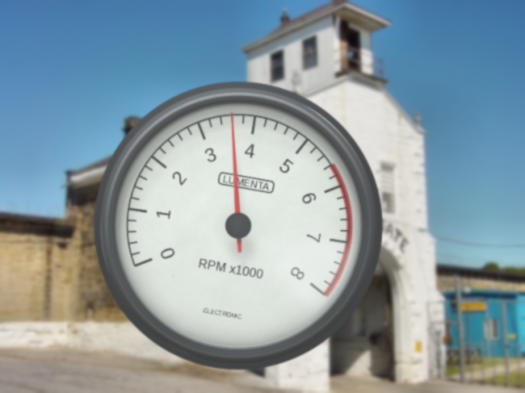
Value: 3600 rpm
